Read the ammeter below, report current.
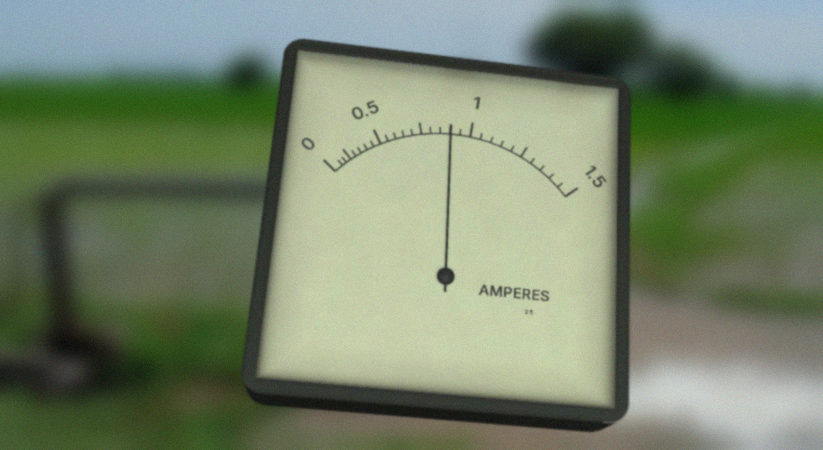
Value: 0.9 A
